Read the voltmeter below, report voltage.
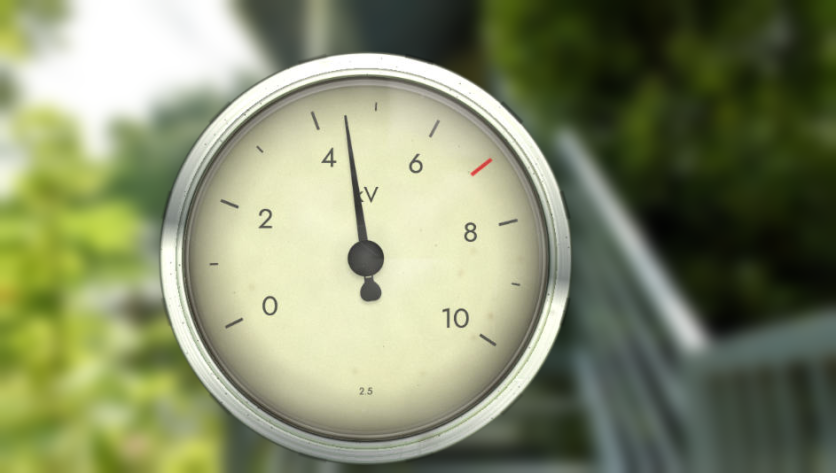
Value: 4.5 kV
